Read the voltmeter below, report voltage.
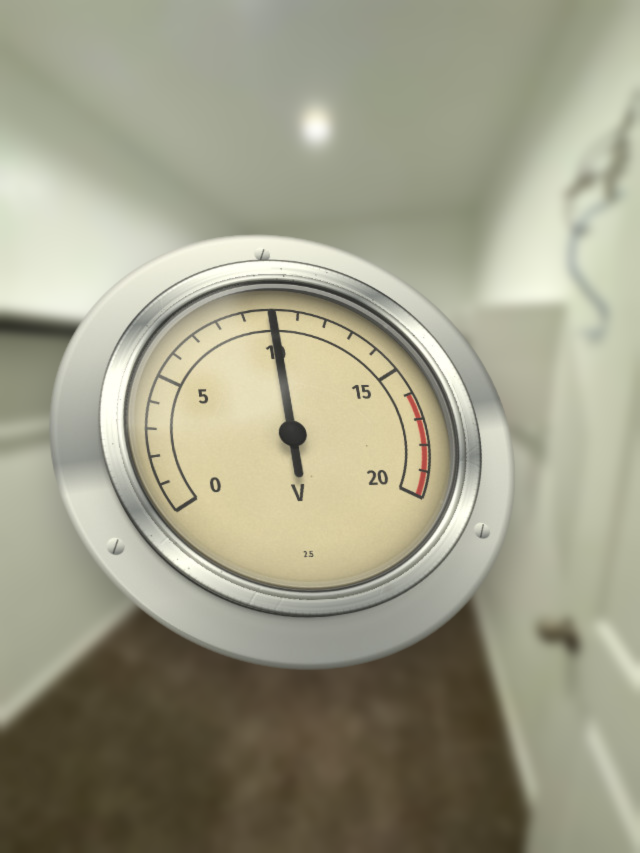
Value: 10 V
